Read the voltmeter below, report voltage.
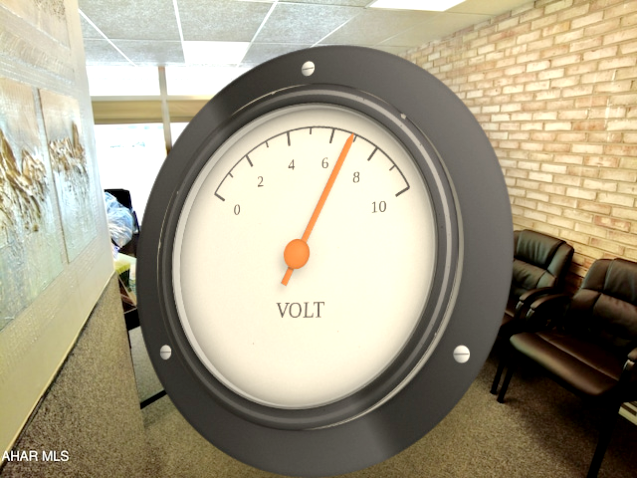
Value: 7 V
